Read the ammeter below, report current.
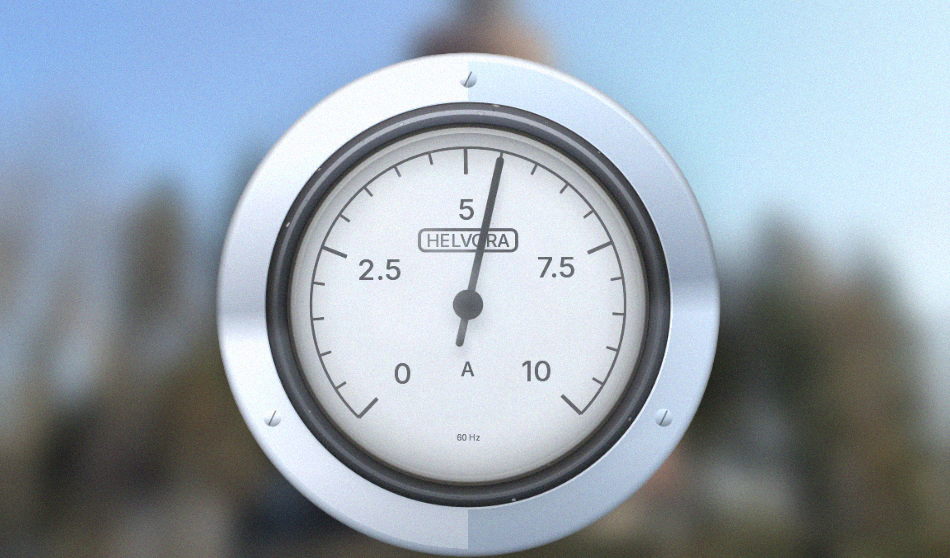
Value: 5.5 A
